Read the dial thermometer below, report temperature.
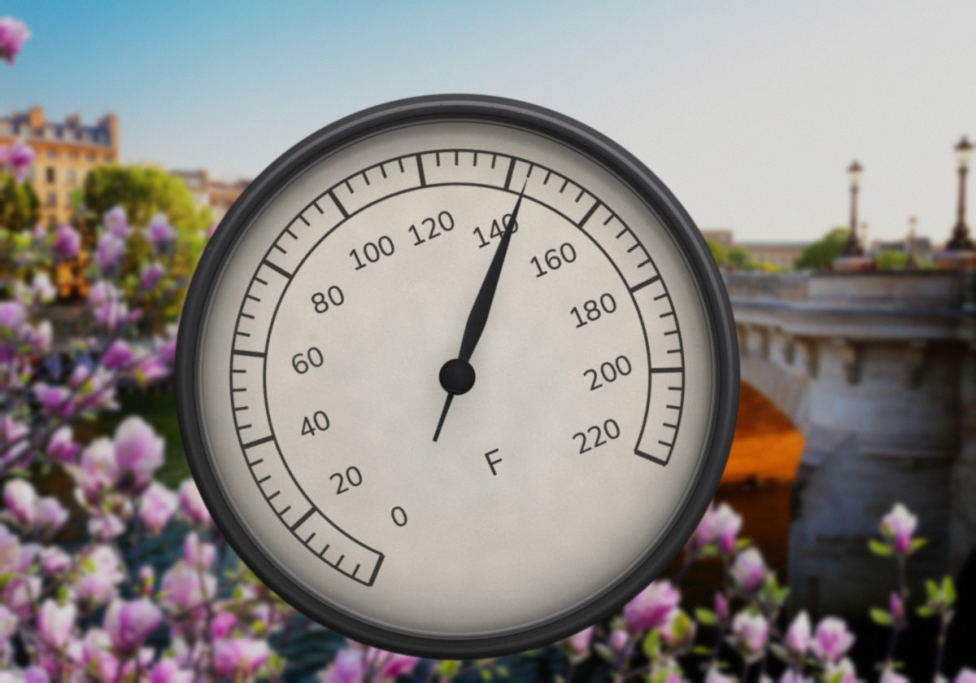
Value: 144 °F
